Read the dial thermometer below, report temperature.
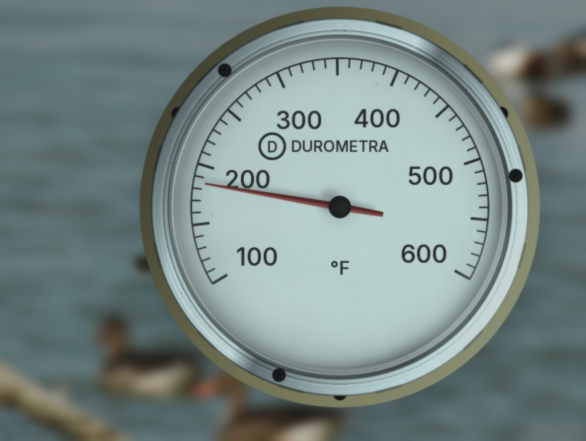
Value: 185 °F
